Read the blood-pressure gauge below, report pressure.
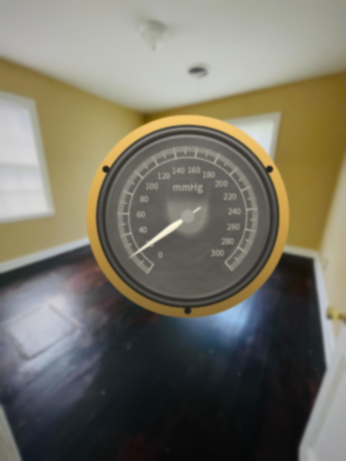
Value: 20 mmHg
